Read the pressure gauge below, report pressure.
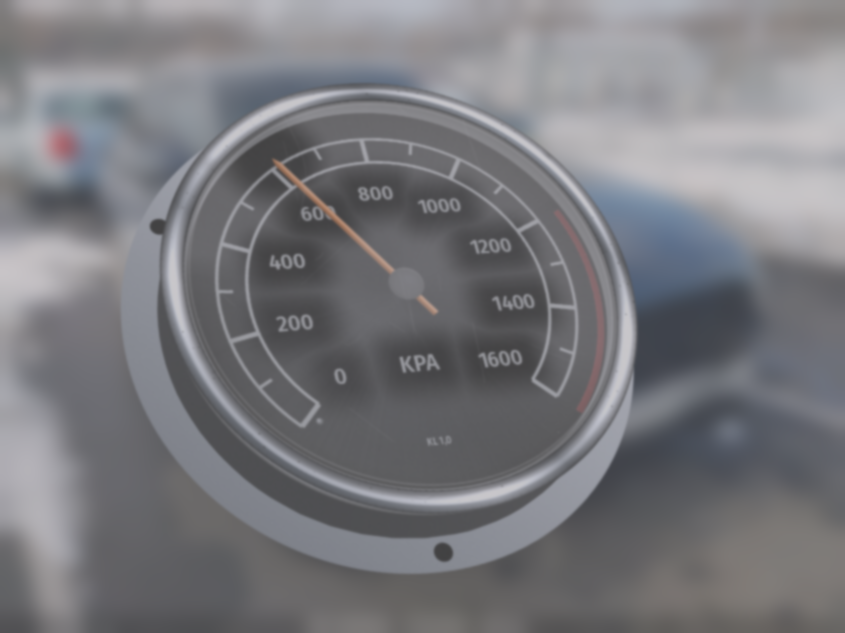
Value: 600 kPa
